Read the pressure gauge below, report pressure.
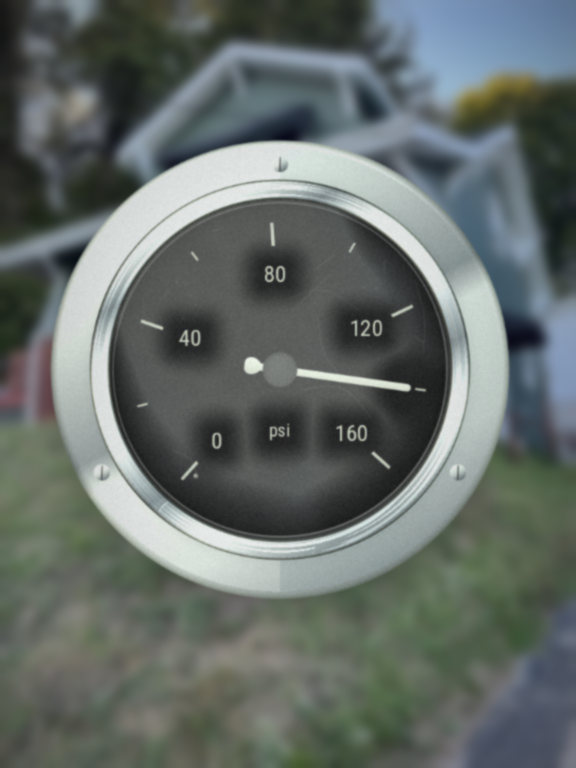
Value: 140 psi
